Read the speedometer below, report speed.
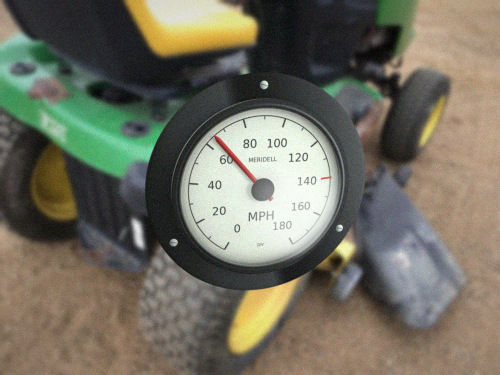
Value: 65 mph
